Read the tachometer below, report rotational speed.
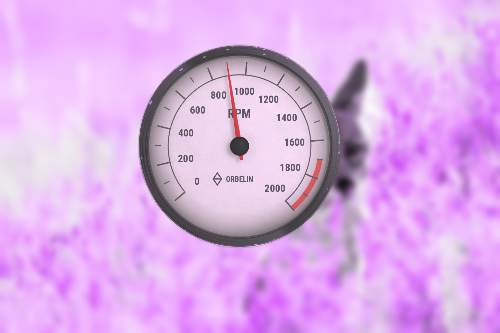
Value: 900 rpm
